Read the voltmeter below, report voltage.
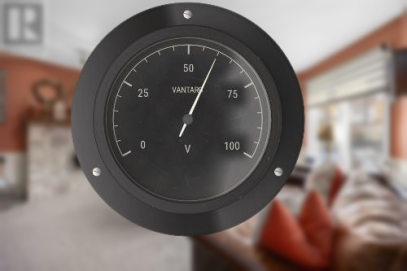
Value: 60 V
